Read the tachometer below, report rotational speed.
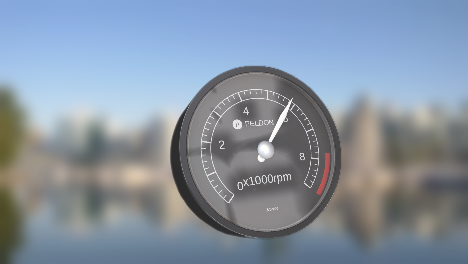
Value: 5800 rpm
